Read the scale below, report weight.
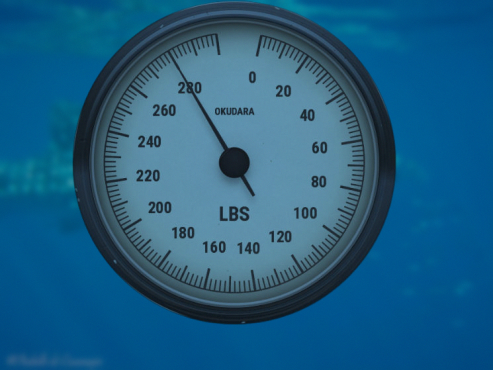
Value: 280 lb
